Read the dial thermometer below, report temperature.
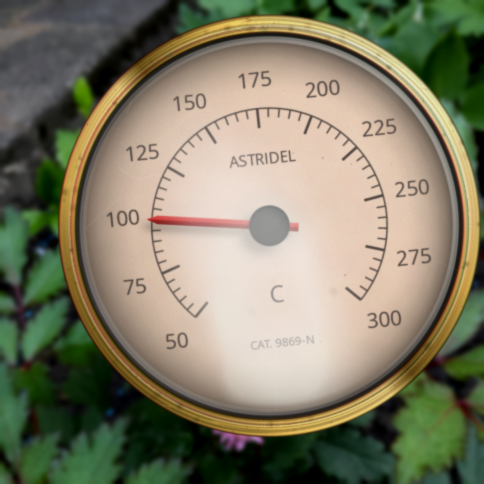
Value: 100 °C
